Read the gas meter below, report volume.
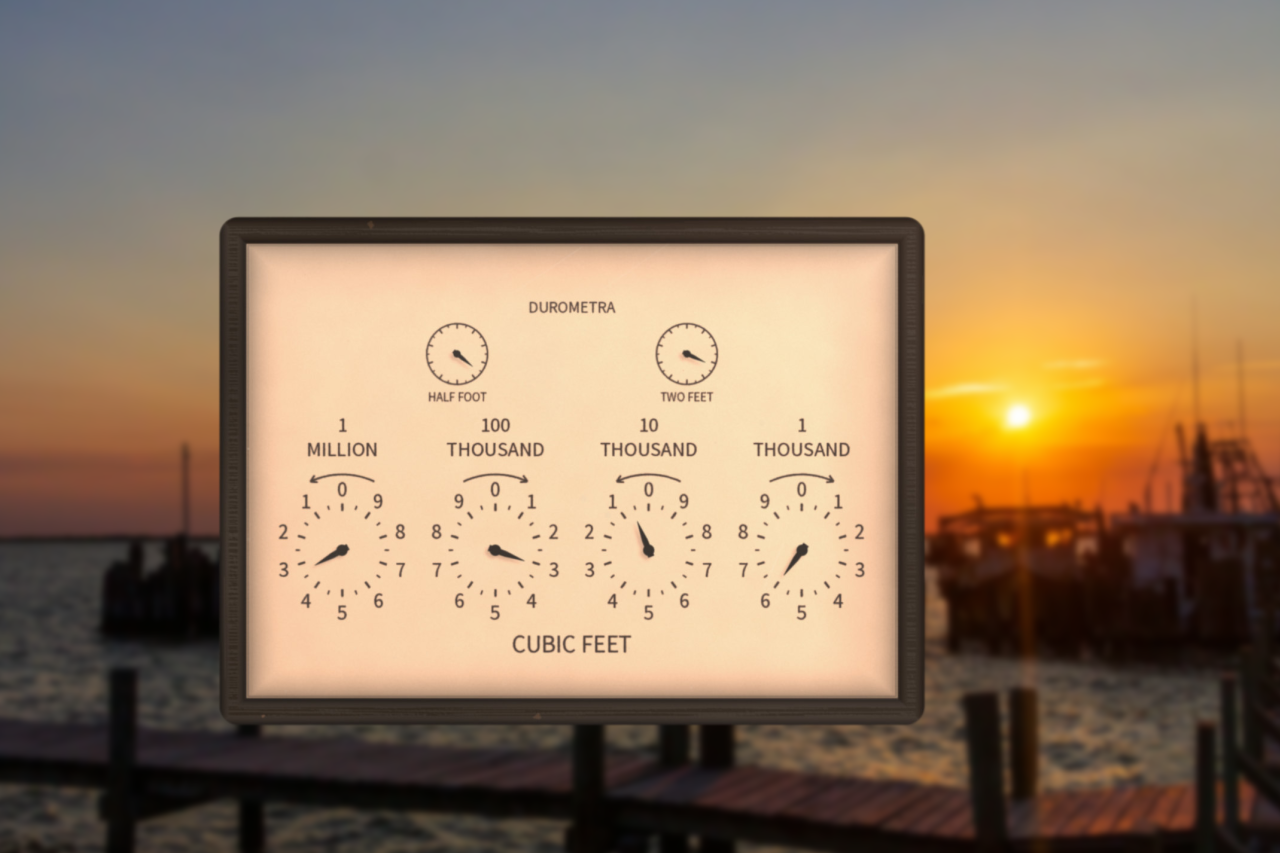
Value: 330600 ft³
